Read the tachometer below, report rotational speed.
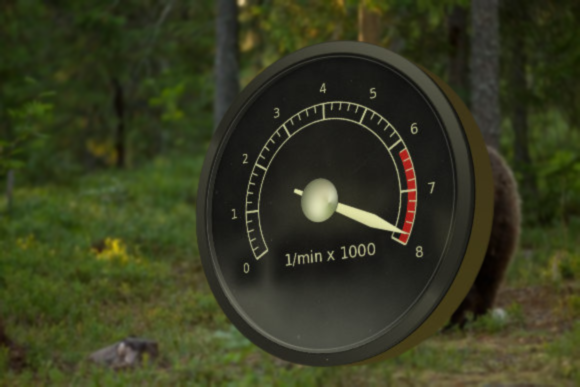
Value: 7800 rpm
